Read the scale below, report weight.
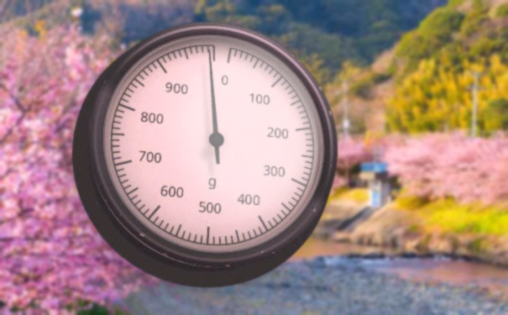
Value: 990 g
